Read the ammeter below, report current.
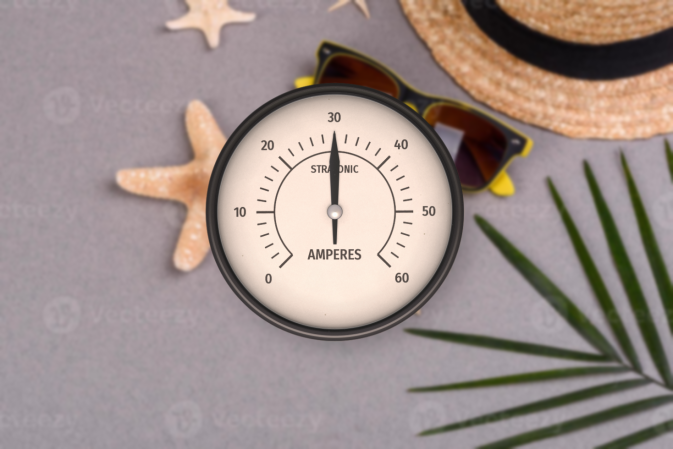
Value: 30 A
